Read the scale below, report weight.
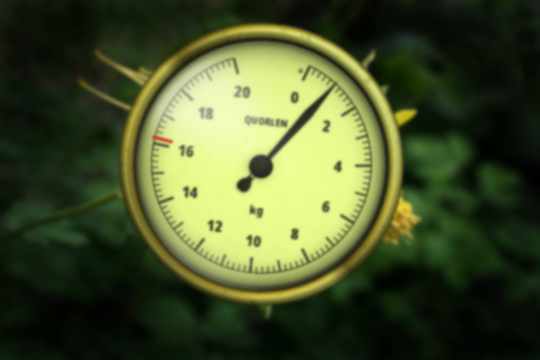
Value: 1 kg
